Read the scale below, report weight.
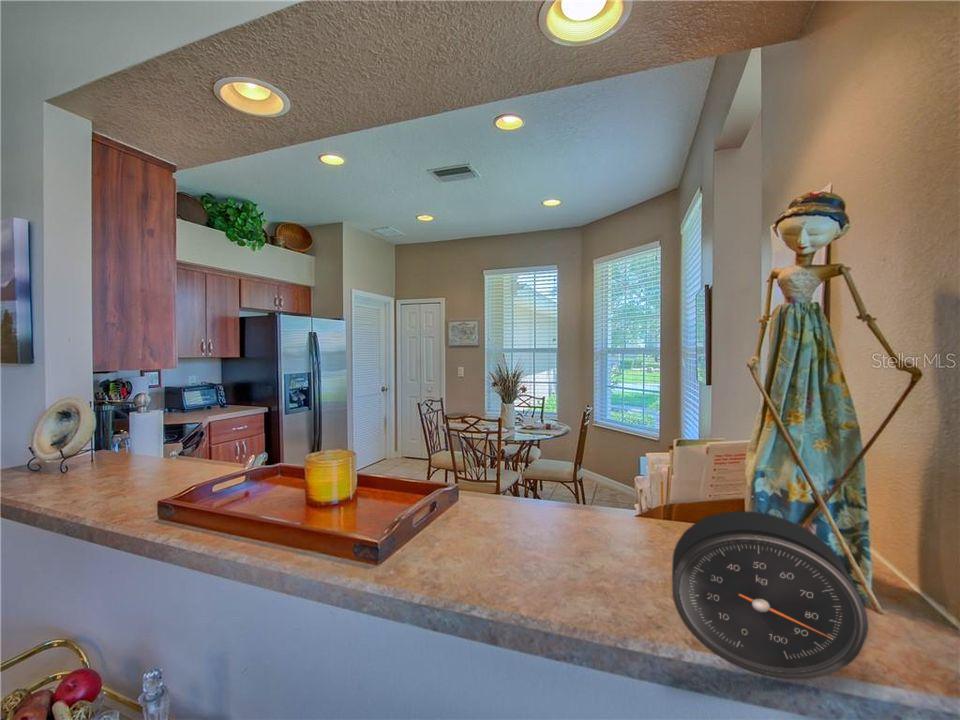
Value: 85 kg
